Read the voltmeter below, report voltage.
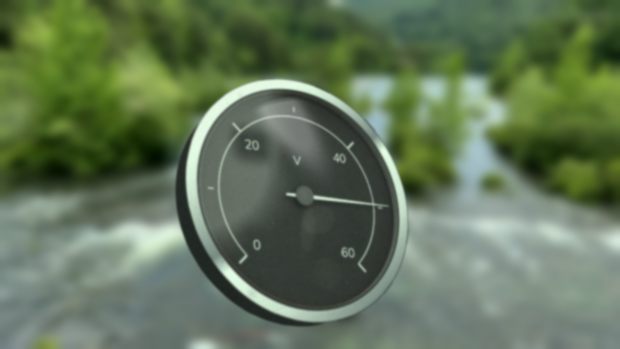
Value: 50 V
